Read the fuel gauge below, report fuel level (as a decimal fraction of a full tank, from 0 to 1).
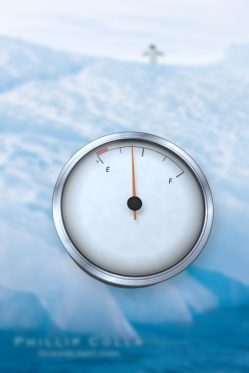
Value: 0.375
